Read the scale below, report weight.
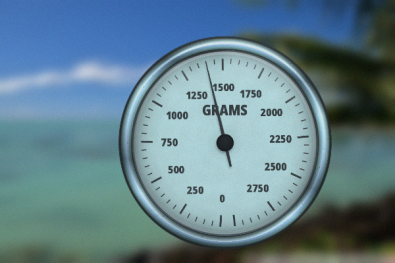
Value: 1400 g
